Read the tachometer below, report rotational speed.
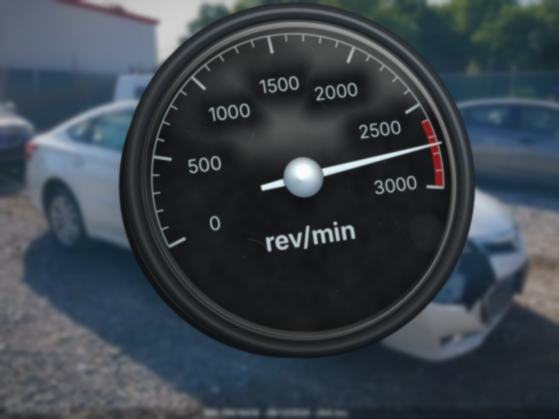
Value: 2750 rpm
